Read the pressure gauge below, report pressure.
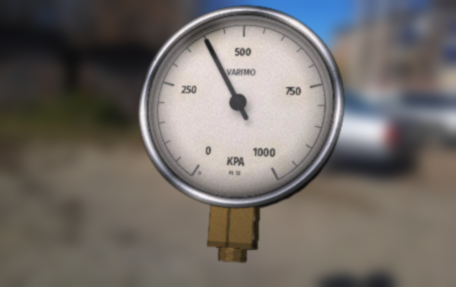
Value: 400 kPa
